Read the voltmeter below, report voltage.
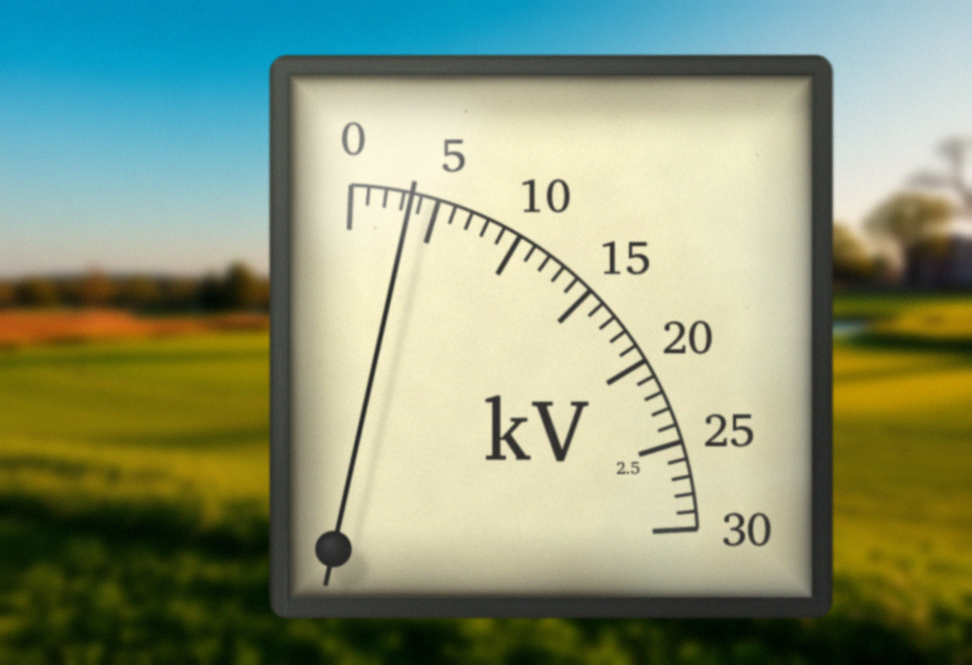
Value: 3.5 kV
